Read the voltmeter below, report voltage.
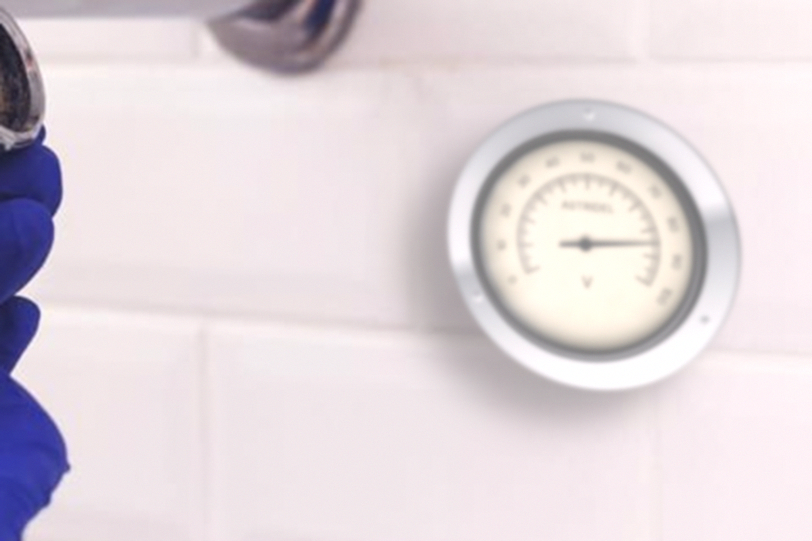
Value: 85 V
